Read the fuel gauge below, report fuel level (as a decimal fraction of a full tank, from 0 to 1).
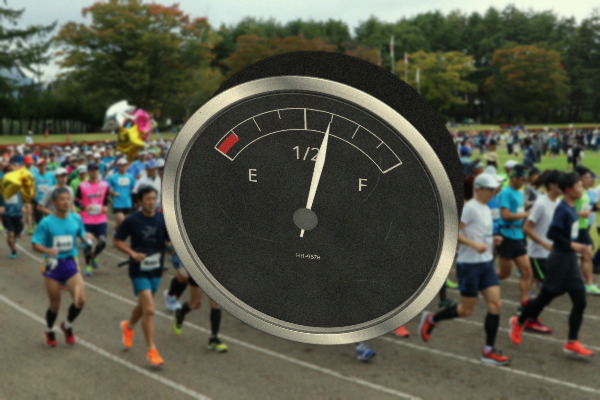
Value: 0.625
